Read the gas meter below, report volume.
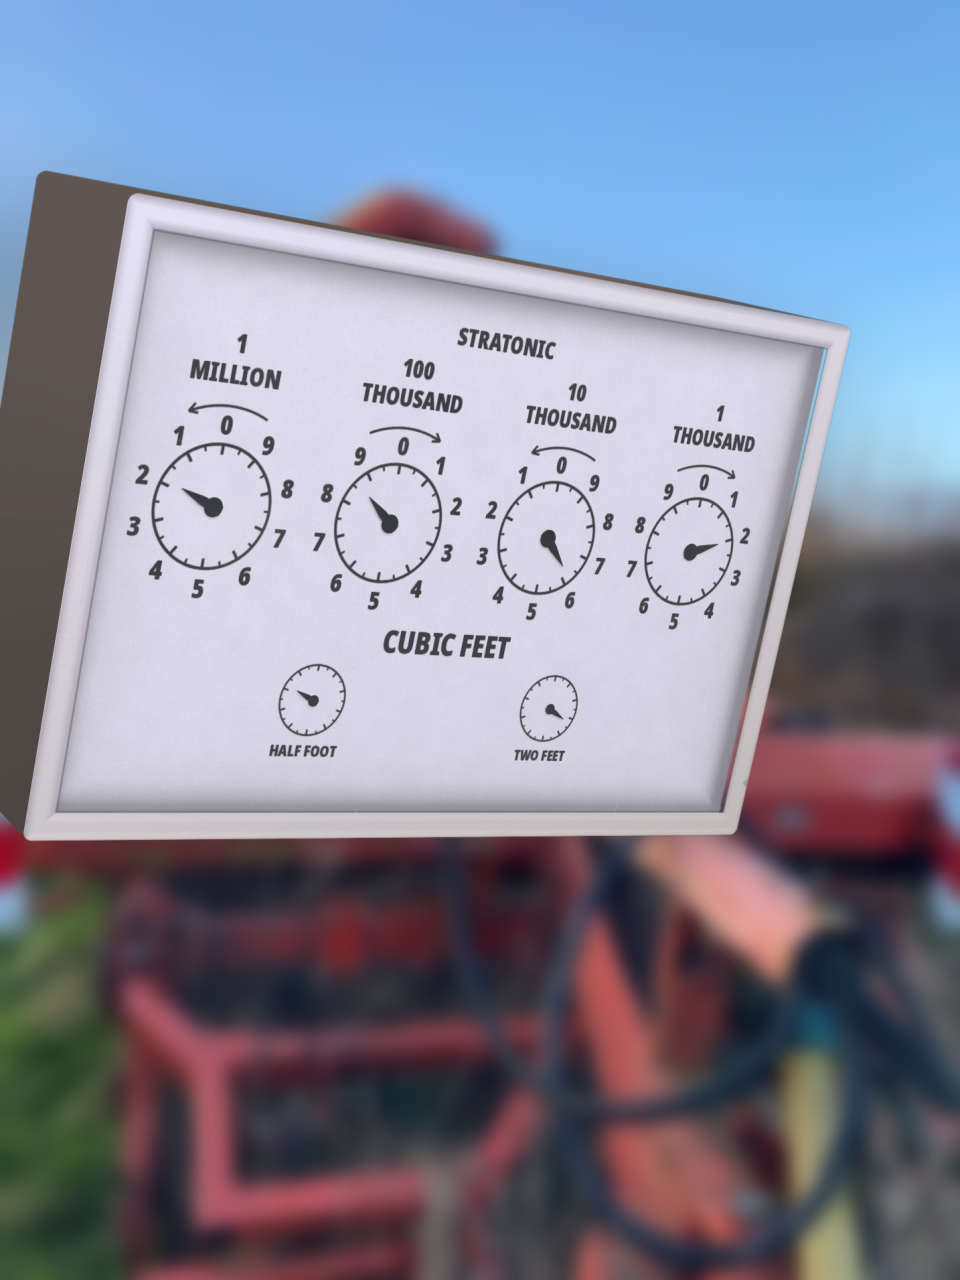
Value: 186200 ft³
